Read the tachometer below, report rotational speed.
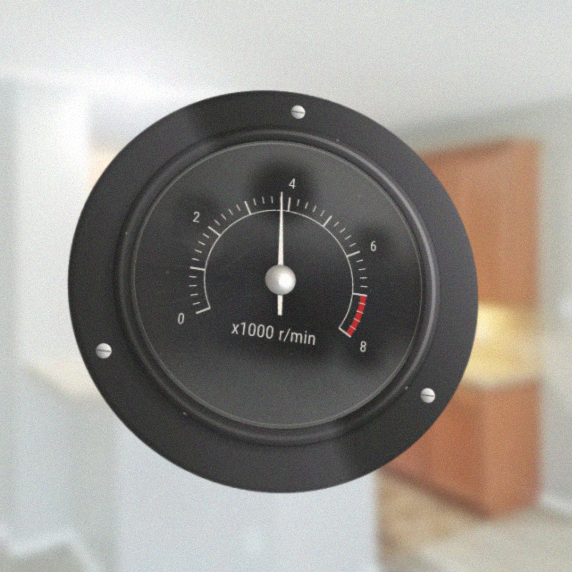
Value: 3800 rpm
